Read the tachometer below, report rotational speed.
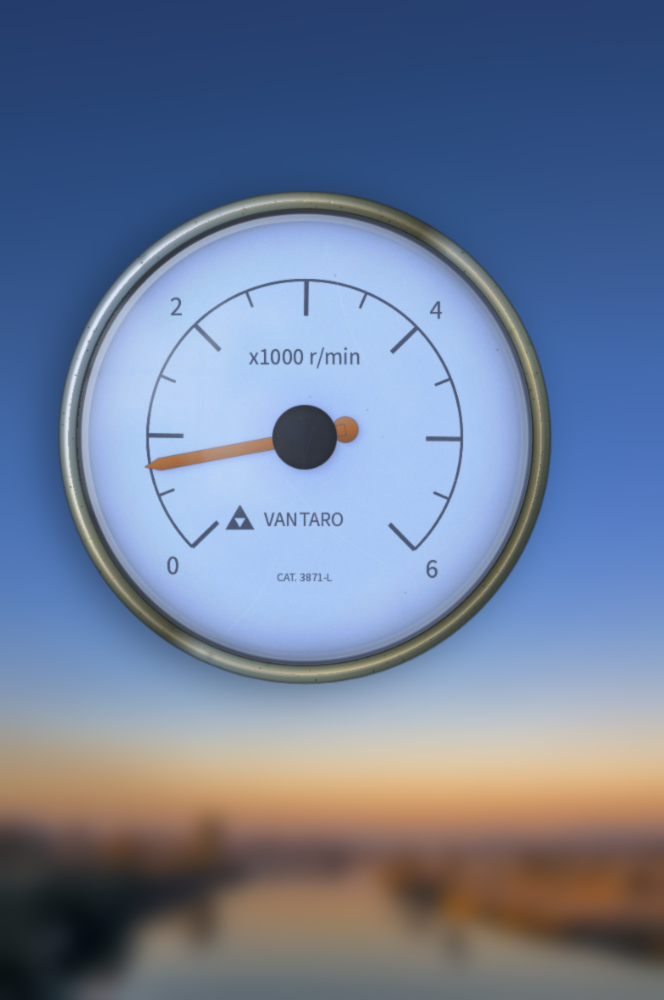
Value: 750 rpm
